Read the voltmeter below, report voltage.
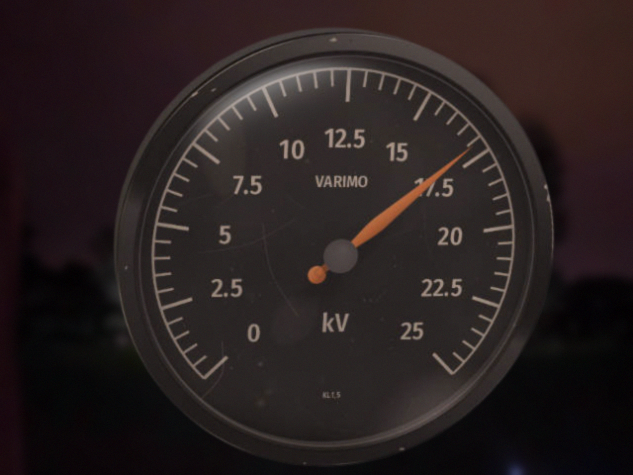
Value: 17 kV
